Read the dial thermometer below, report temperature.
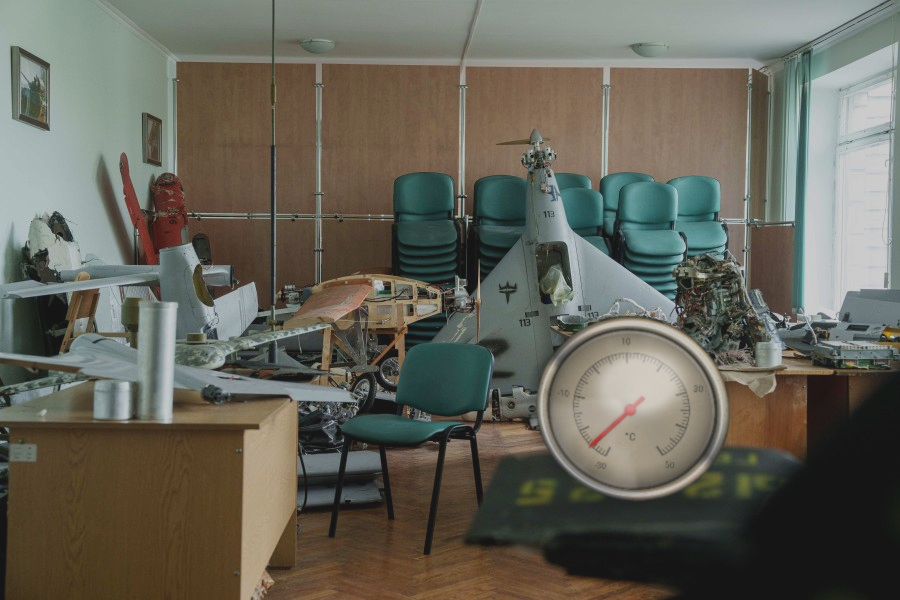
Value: -25 °C
